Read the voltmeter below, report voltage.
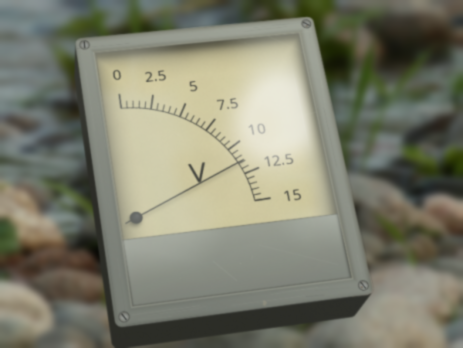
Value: 11.5 V
